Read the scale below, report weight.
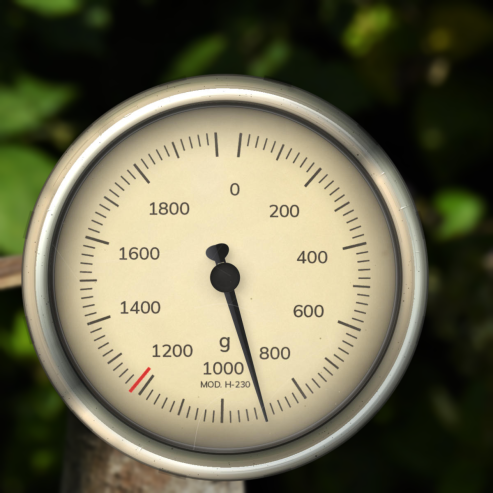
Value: 900 g
